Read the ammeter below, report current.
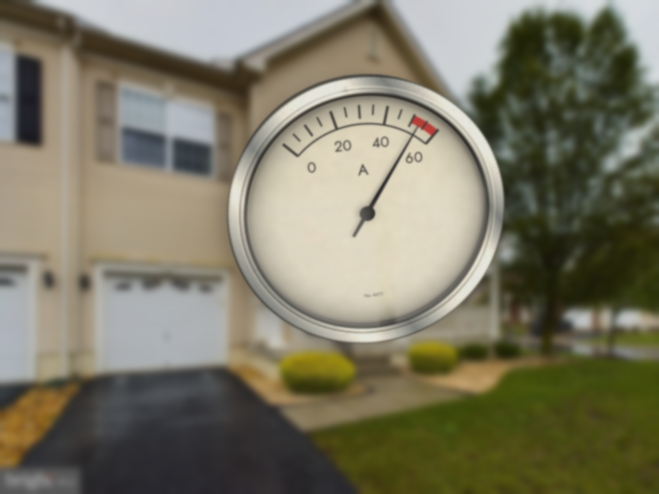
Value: 52.5 A
